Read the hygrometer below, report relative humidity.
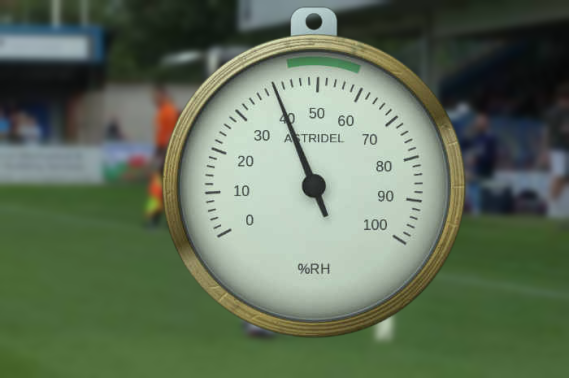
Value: 40 %
